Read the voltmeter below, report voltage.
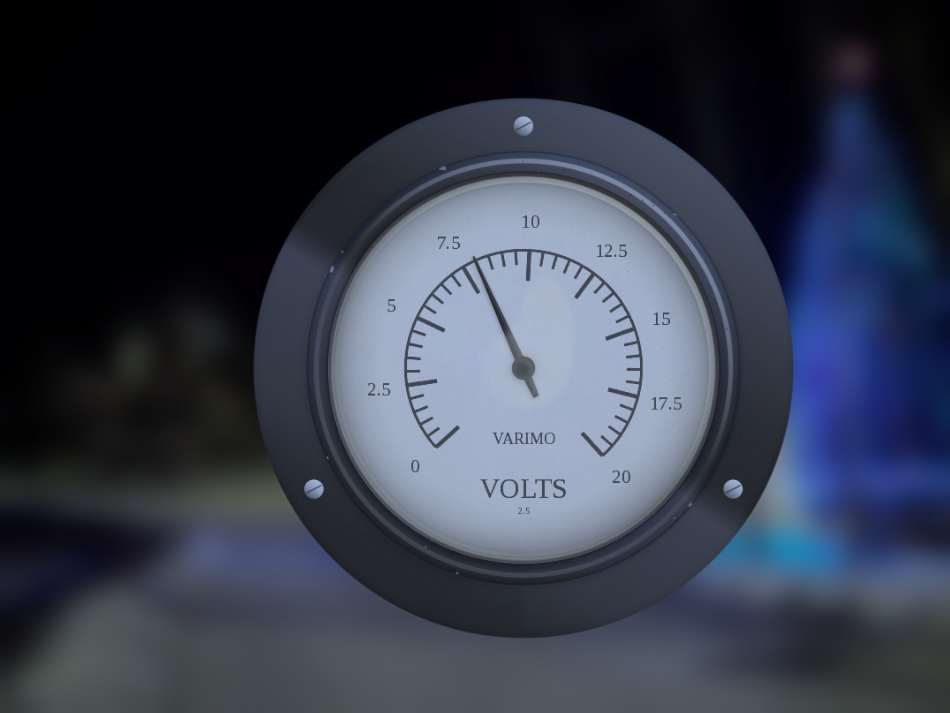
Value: 8 V
